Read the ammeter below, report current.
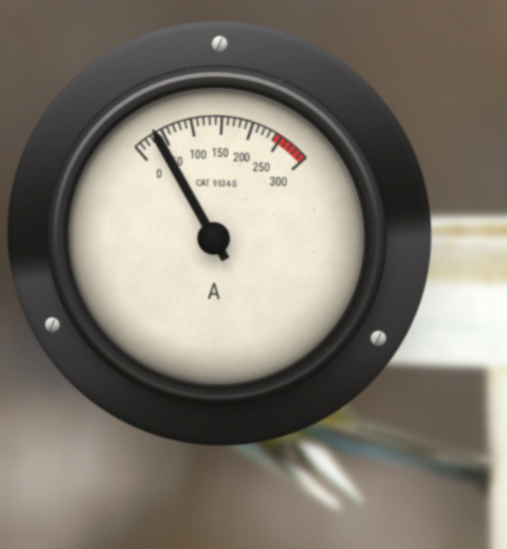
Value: 40 A
